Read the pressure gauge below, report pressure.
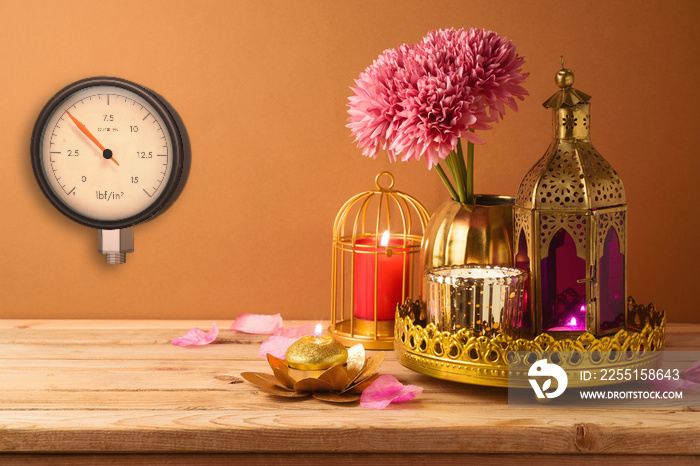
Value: 5 psi
